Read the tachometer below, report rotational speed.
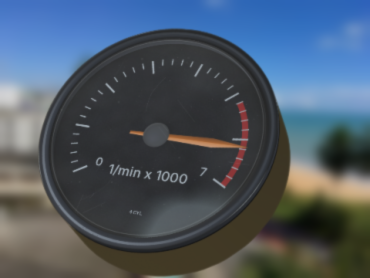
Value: 6200 rpm
